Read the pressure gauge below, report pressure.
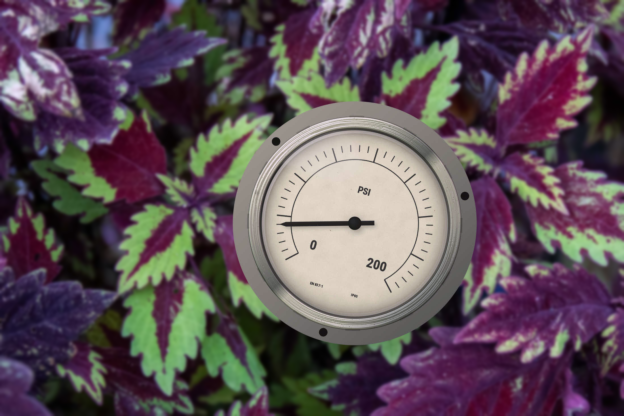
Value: 20 psi
